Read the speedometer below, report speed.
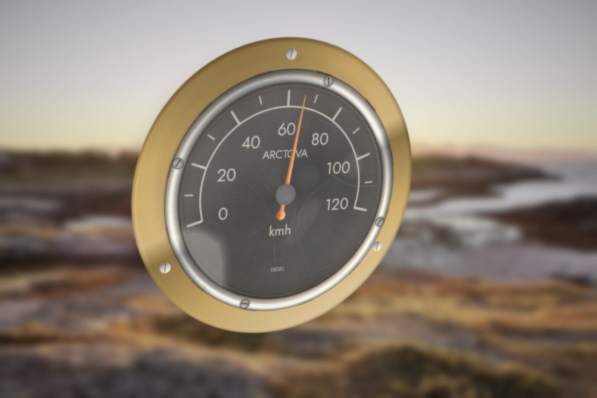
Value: 65 km/h
